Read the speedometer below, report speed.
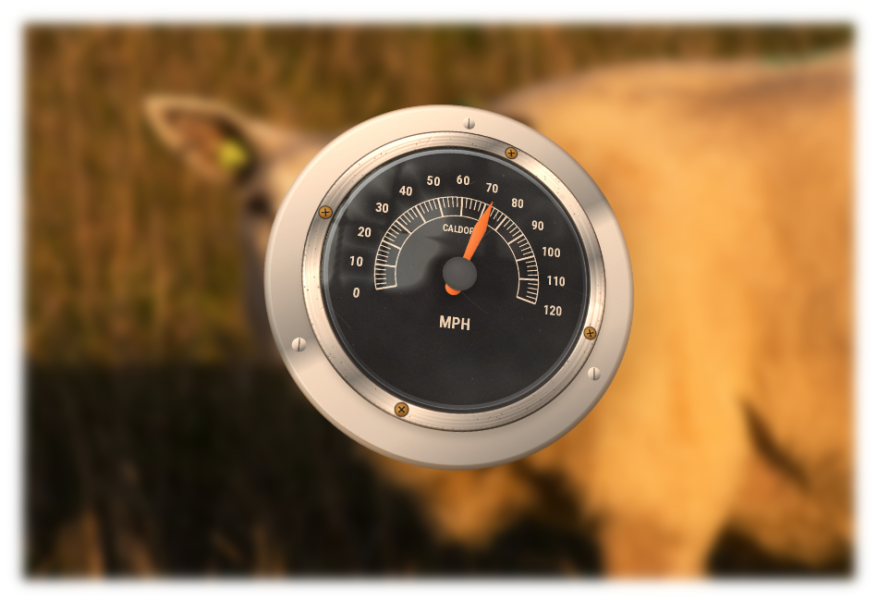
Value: 72 mph
